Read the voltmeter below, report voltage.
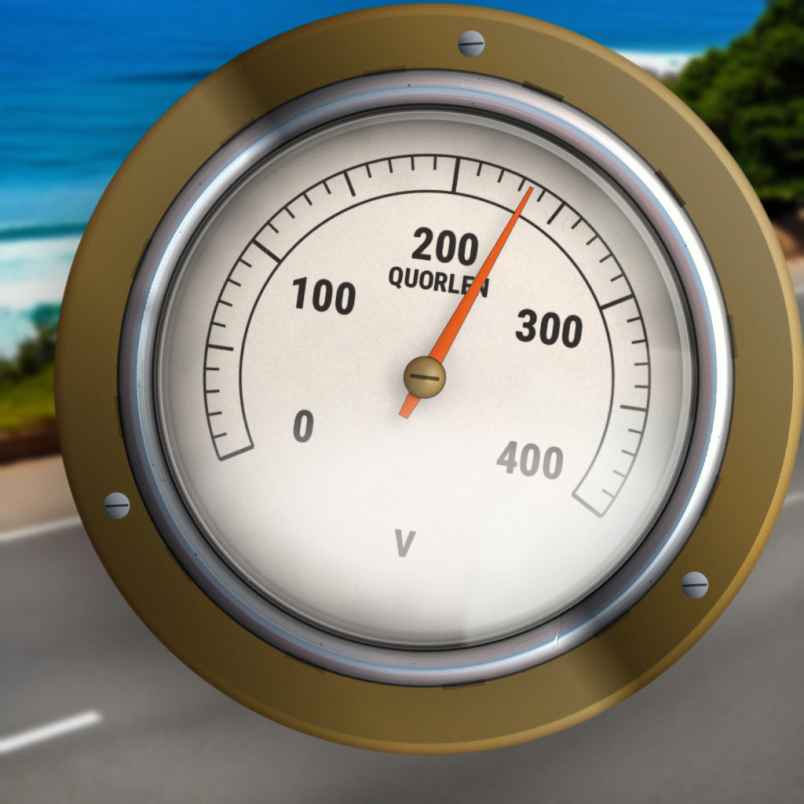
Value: 235 V
